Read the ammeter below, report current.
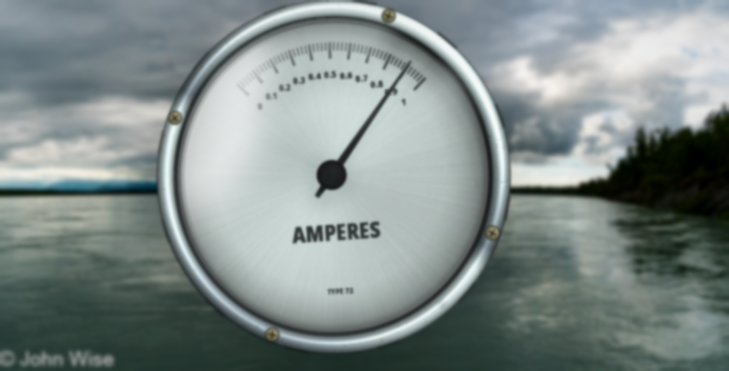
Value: 0.9 A
